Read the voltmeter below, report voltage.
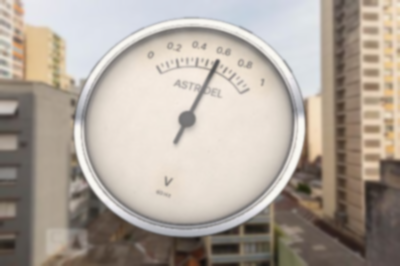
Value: 0.6 V
